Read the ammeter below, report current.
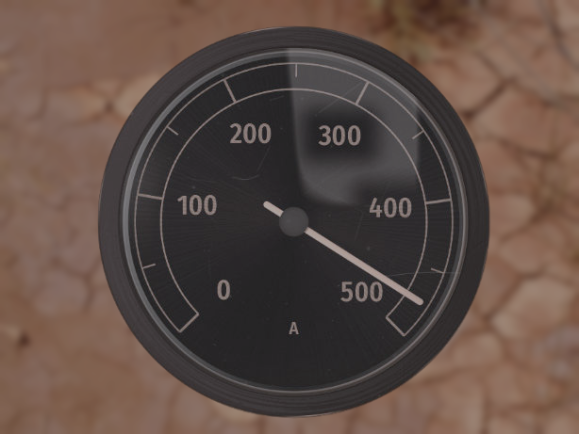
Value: 475 A
